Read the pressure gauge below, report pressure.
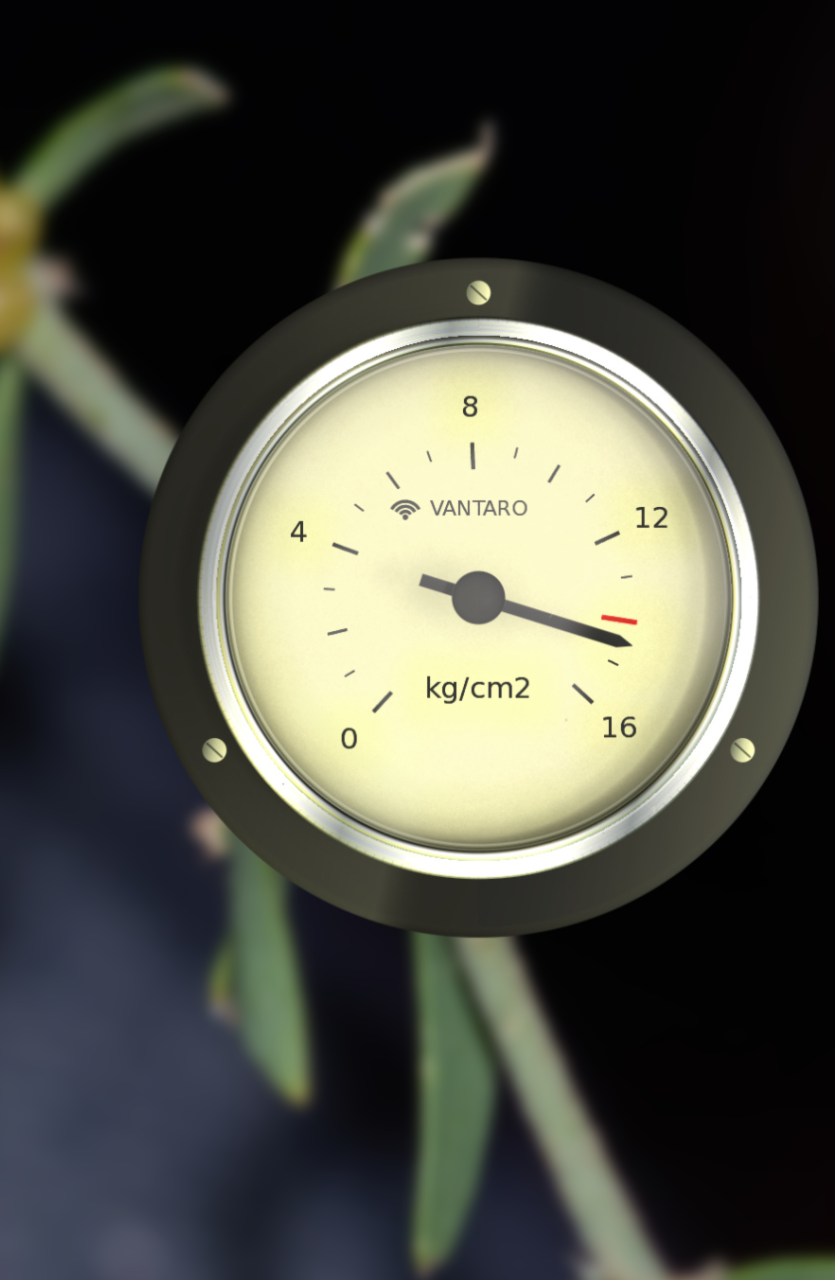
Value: 14.5 kg/cm²
